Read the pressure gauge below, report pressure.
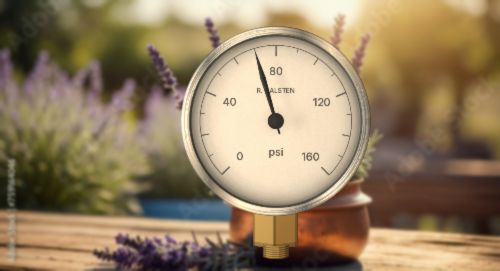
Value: 70 psi
